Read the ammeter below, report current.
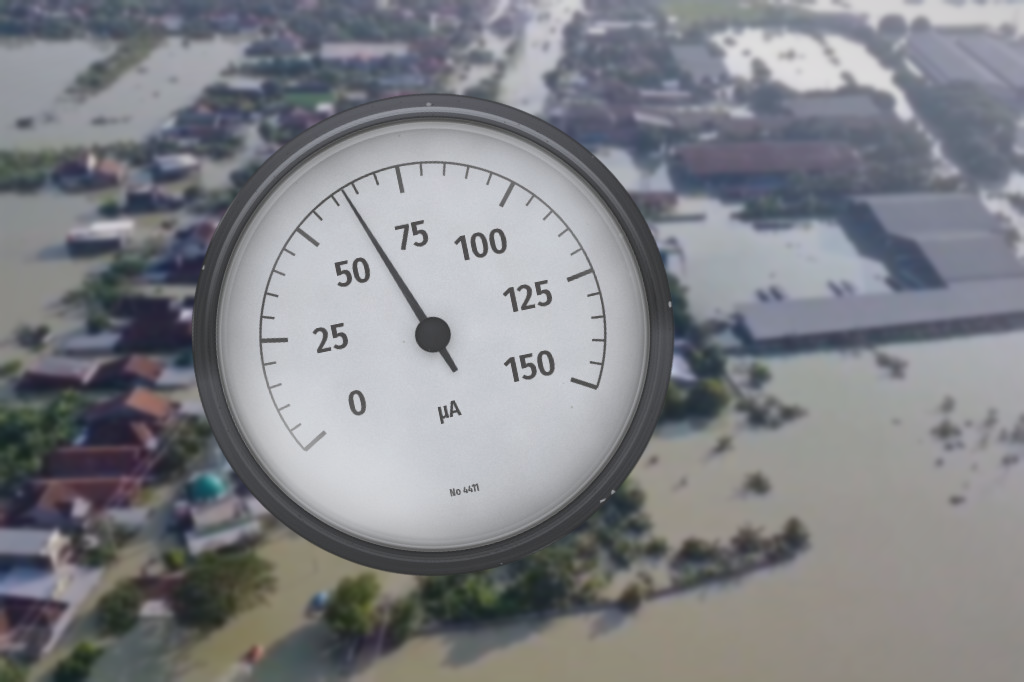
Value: 62.5 µA
